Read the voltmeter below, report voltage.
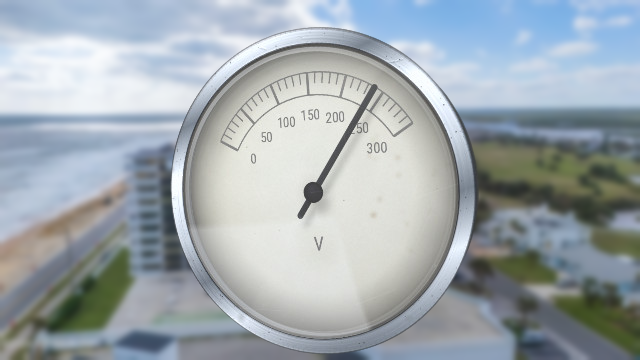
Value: 240 V
